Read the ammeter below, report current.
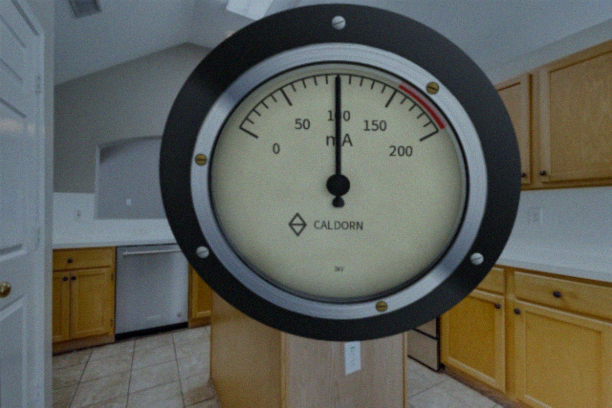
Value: 100 mA
